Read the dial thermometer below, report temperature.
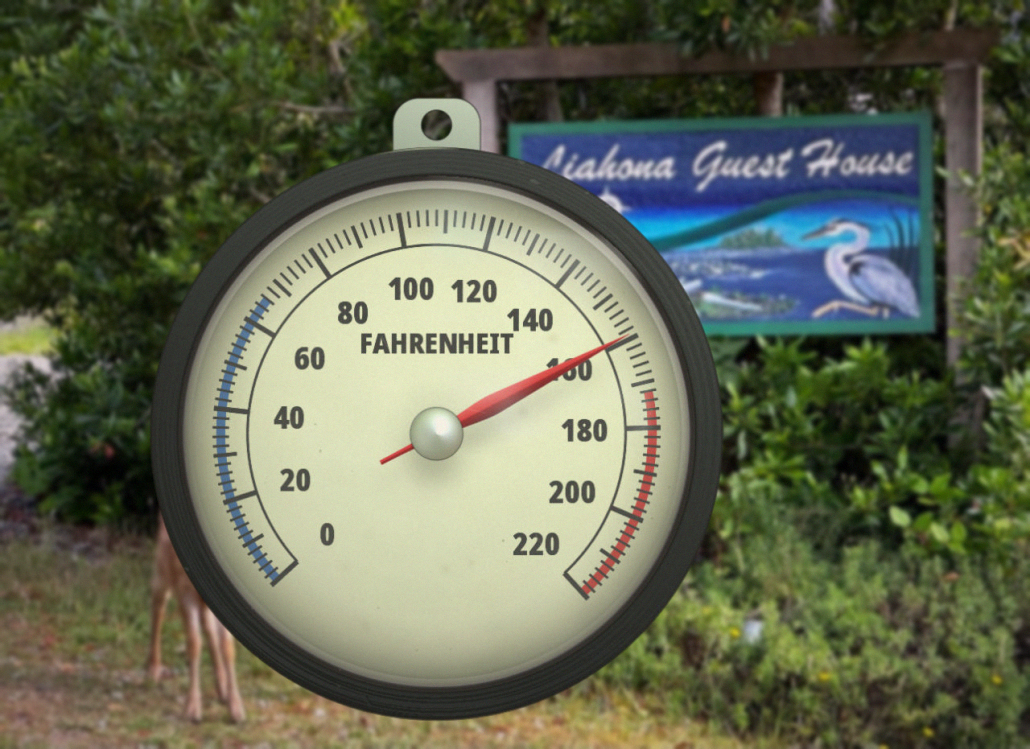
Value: 159 °F
